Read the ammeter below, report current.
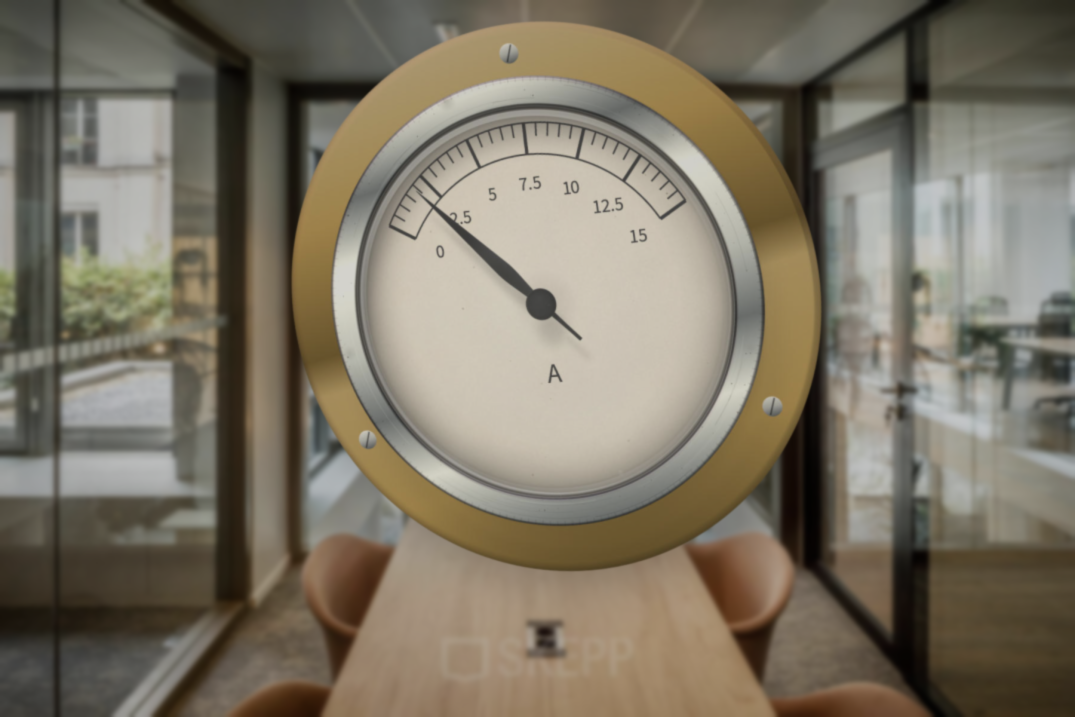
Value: 2 A
